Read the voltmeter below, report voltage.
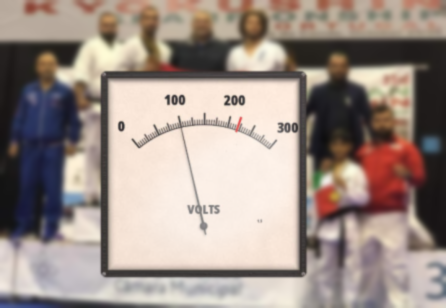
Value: 100 V
